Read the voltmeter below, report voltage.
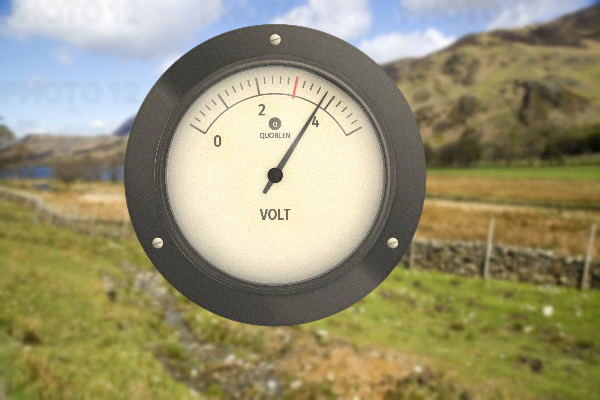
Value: 3.8 V
